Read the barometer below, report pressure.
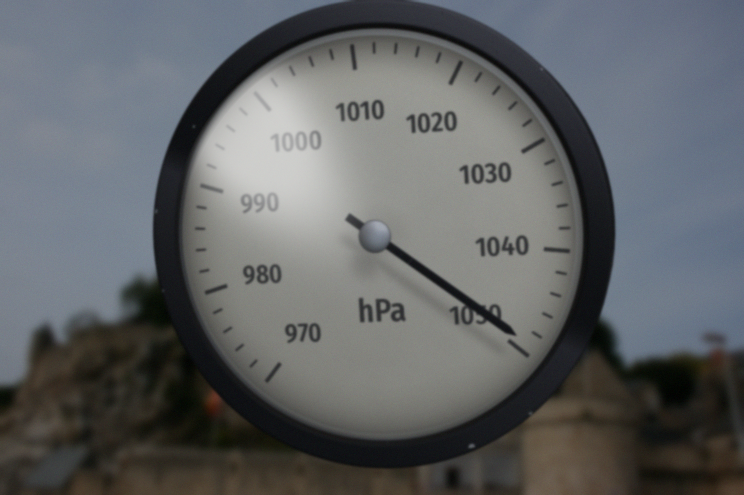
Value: 1049 hPa
